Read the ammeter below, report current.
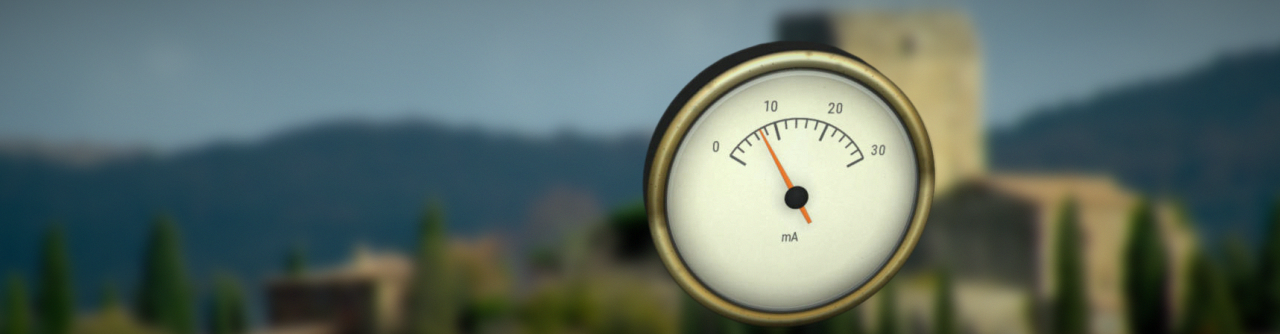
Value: 7 mA
